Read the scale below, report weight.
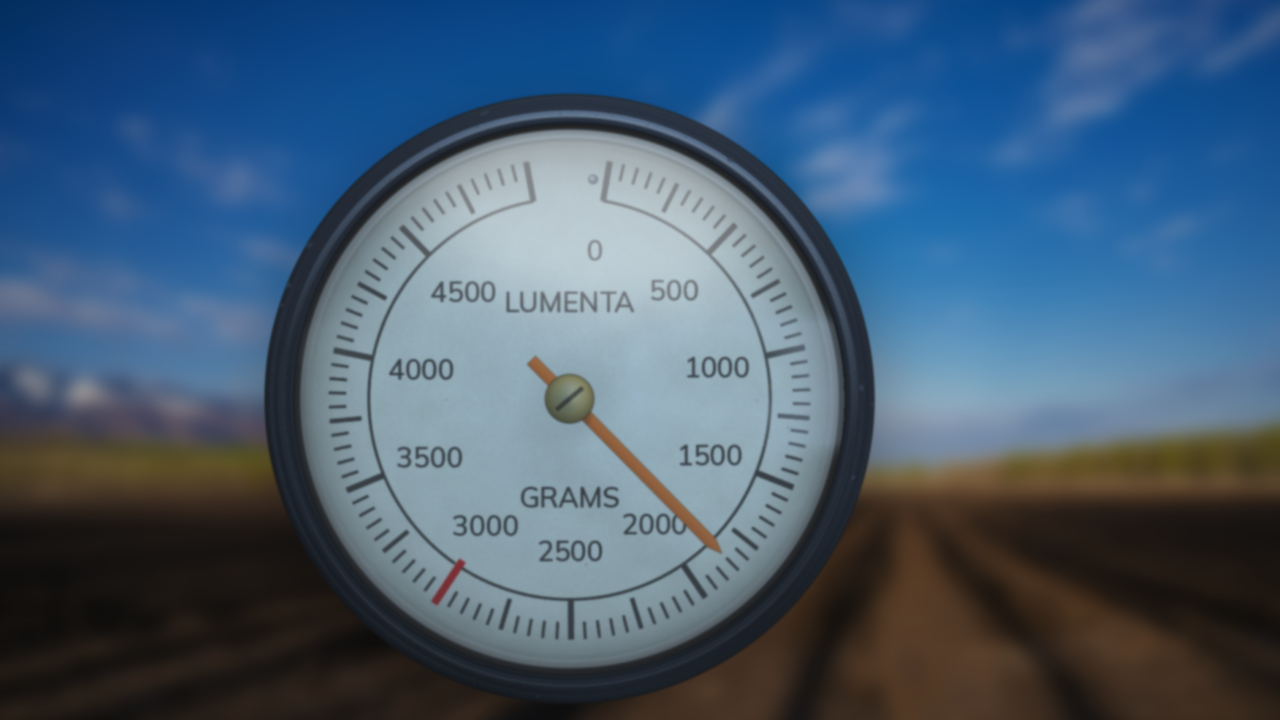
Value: 1850 g
